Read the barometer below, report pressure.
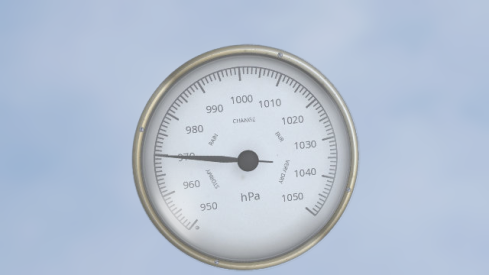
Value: 970 hPa
